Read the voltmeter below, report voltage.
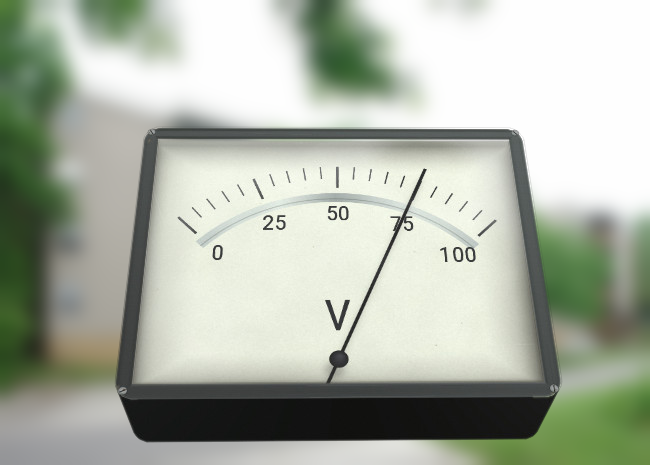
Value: 75 V
